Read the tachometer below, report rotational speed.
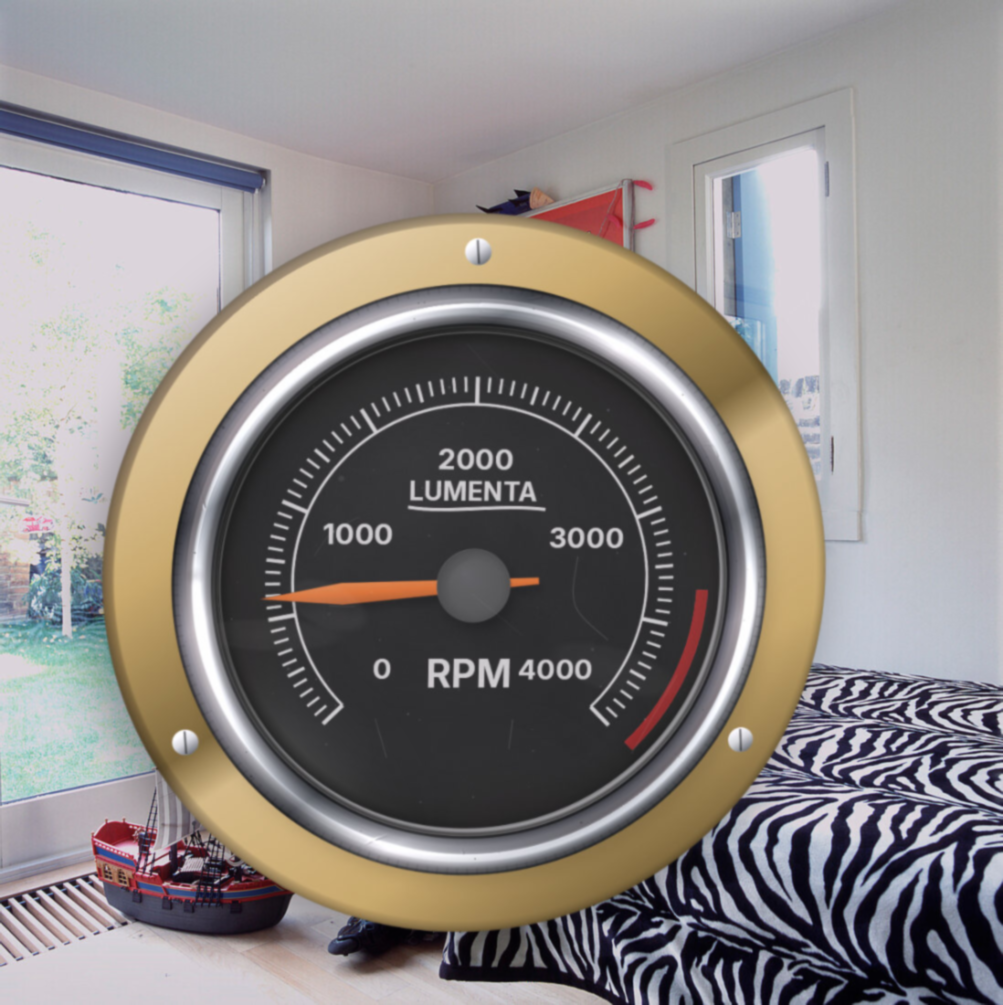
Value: 600 rpm
